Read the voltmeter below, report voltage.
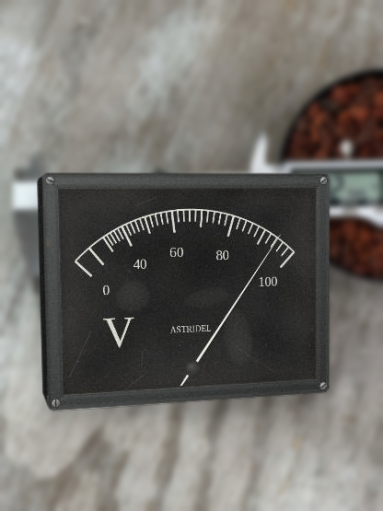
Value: 94 V
